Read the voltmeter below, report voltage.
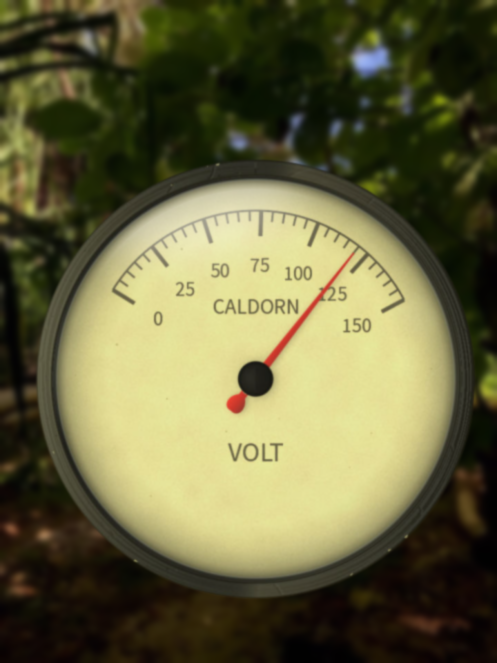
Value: 120 V
